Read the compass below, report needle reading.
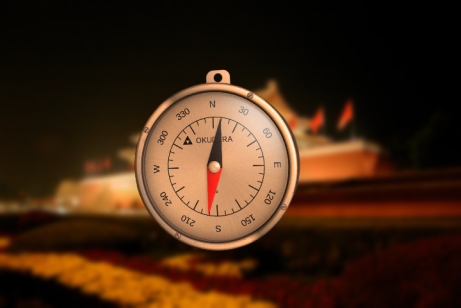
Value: 190 °
